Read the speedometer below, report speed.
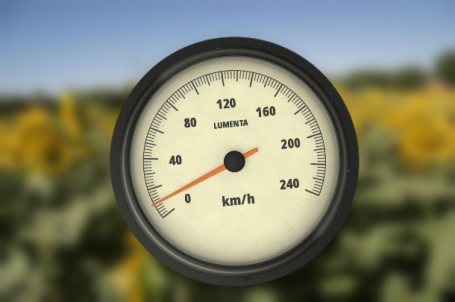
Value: 10 km/h
